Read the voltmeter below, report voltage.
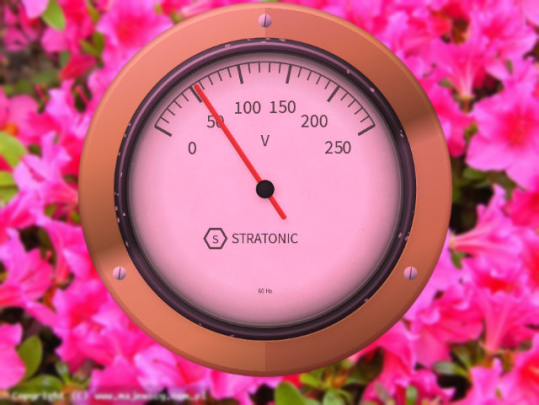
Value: 55 V
